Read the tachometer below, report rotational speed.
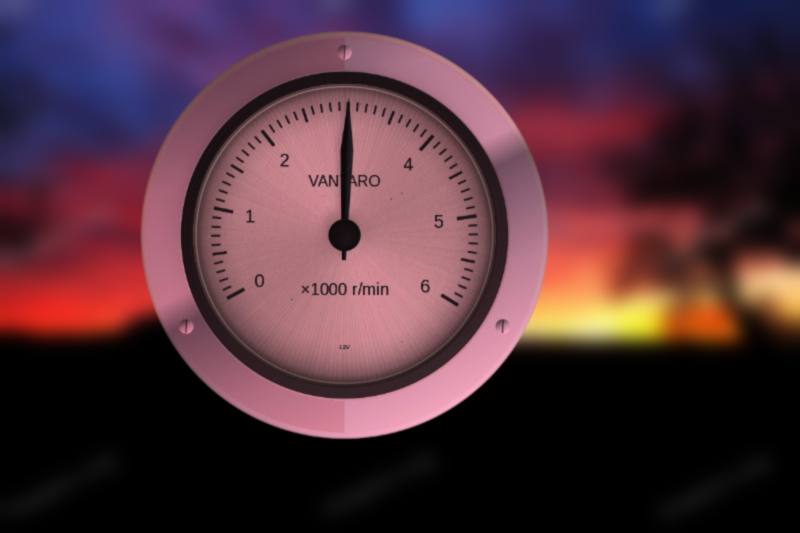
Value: 3000 rpm
